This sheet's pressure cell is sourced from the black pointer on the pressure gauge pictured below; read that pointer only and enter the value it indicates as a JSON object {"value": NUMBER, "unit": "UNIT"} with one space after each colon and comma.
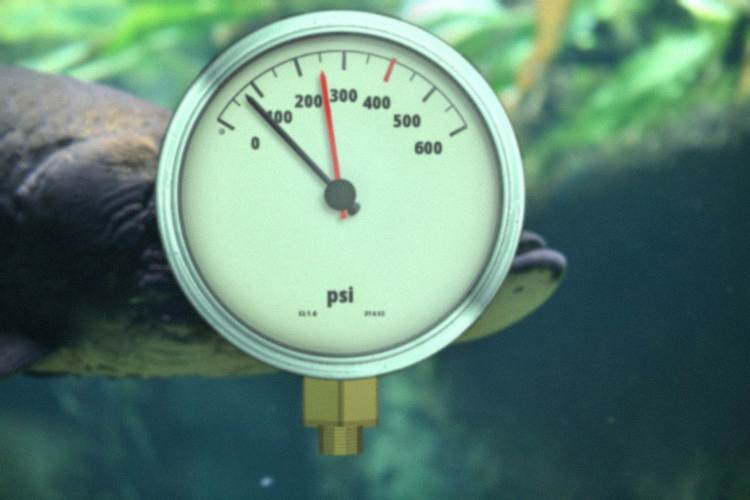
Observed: {"value": 75, "unit": "psi"}
